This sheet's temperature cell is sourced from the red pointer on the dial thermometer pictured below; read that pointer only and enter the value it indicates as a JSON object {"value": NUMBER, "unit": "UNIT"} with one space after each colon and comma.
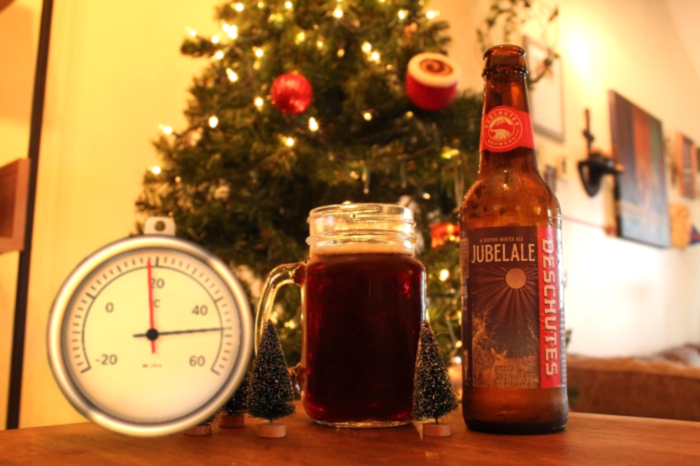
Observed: {"value": 18, "unit": "°C"}
